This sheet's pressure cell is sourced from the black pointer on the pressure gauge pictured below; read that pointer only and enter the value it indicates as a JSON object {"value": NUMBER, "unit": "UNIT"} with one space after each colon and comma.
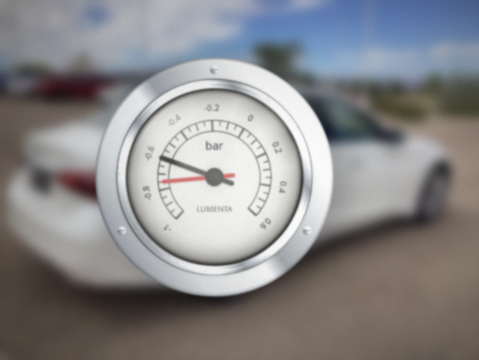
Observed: {"value": -0.6, "unit": "bar"}
